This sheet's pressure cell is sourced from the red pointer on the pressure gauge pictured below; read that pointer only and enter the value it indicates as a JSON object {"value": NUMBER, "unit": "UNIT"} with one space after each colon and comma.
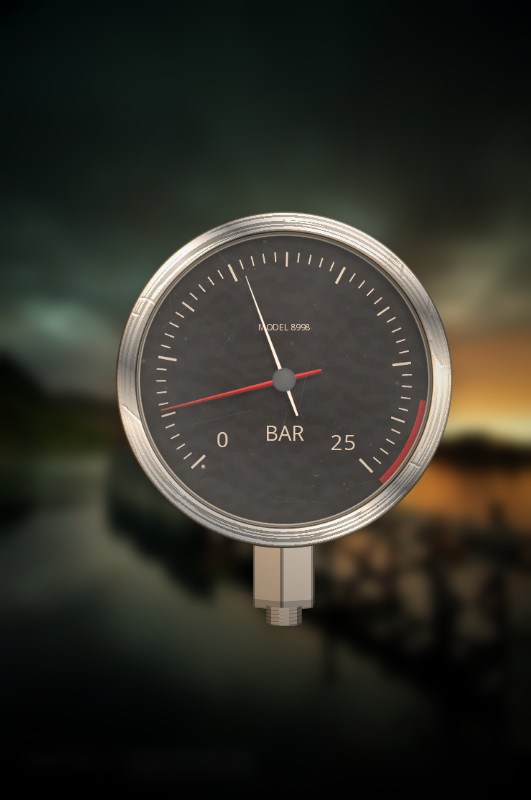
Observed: {"value": 2.75, "unit": "bar"}
